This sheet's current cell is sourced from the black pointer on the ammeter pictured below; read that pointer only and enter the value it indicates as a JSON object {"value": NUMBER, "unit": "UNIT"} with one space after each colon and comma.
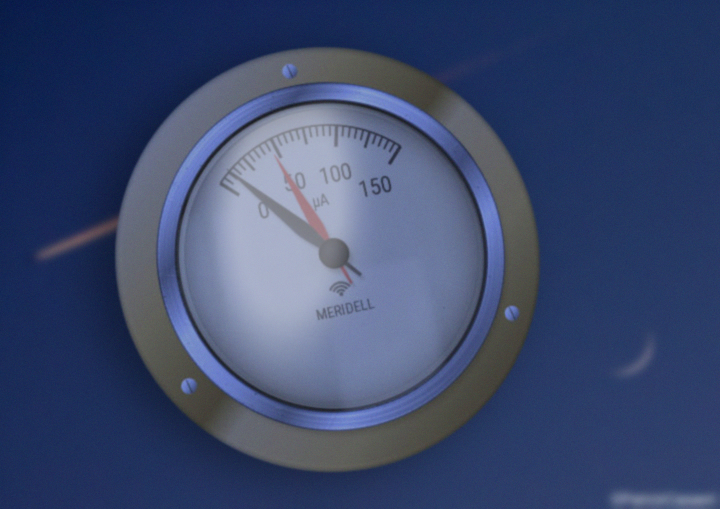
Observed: {"value": 10, "unit": "µA"}
